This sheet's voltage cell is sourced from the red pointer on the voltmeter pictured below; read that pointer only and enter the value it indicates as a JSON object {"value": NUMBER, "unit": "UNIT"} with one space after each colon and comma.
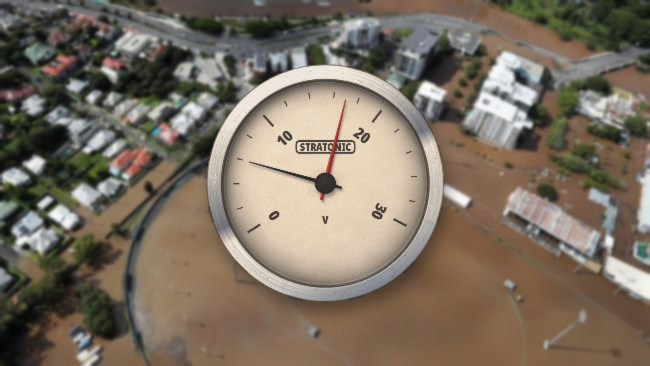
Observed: {"value": 17, "unit": "V"}
